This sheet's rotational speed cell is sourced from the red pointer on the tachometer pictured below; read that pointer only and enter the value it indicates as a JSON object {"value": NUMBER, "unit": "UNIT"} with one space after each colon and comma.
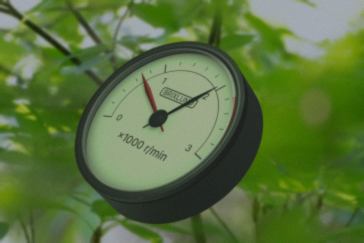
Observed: {"value": 700, "unit": "rpm"}
